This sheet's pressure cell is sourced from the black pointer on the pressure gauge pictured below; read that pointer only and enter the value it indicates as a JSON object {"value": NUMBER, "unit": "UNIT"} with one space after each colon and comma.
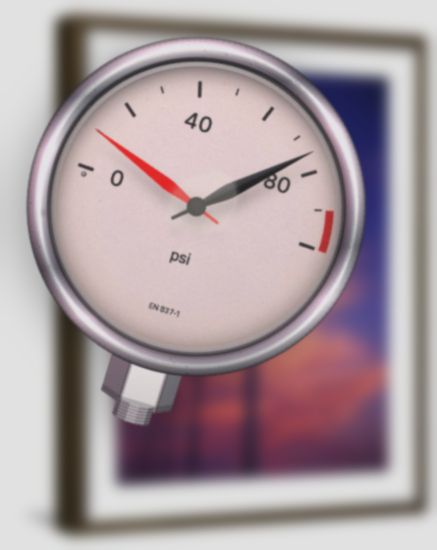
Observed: {"value": 75, "unit": "psi"}
